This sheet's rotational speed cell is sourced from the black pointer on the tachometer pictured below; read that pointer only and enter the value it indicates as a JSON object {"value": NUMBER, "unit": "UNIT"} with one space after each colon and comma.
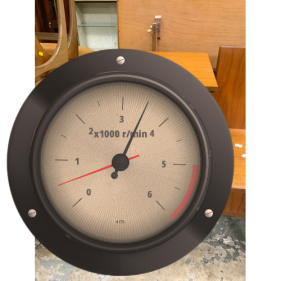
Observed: {"value": 3500, "unit": "rpm"}
